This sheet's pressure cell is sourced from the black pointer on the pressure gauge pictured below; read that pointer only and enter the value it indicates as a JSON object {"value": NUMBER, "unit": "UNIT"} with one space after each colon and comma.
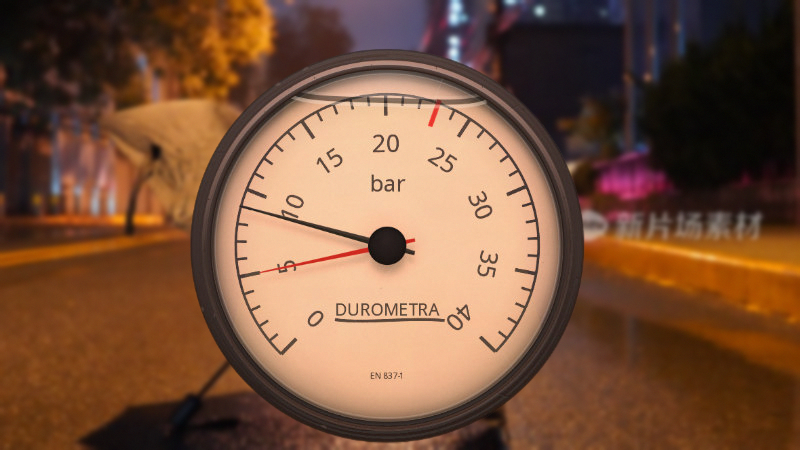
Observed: {"value": 9, "unit": "bar"}
